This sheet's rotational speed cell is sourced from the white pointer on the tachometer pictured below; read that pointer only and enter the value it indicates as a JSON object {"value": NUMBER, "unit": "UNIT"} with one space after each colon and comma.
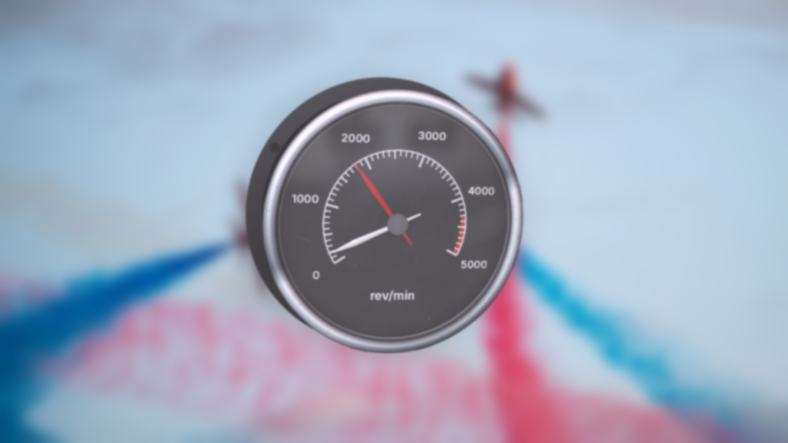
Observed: {"value": 200, "unit": "rpm"}
